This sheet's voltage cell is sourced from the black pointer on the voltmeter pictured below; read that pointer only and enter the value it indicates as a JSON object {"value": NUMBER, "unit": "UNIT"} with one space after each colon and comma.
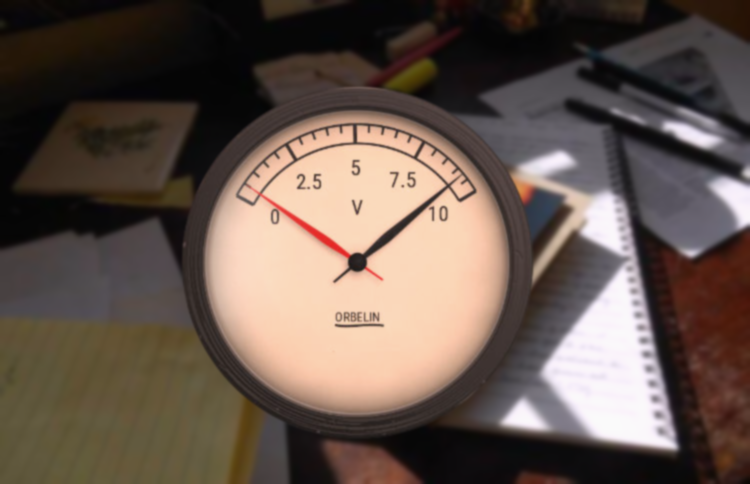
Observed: {"value": 9.25, "unit": "V"}
